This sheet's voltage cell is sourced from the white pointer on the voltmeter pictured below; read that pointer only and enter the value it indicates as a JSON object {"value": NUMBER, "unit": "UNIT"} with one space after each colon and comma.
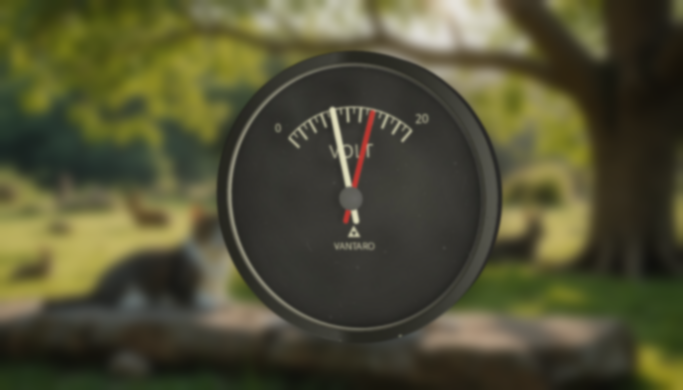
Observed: {"value": 8, "unit": "V"}
